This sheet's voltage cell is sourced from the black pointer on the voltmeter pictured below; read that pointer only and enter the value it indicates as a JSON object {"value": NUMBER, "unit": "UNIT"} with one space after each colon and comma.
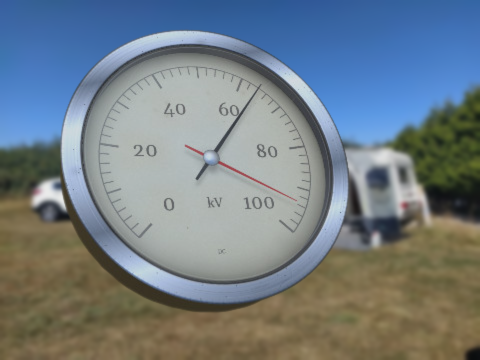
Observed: {"value": 64, "unit": "kV"}
